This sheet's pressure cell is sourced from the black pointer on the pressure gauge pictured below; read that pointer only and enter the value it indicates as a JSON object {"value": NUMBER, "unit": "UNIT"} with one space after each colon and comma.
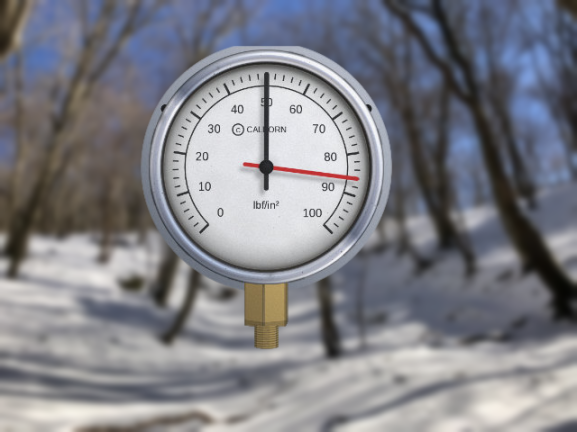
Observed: {"value": 50, "unit": "psi"}
